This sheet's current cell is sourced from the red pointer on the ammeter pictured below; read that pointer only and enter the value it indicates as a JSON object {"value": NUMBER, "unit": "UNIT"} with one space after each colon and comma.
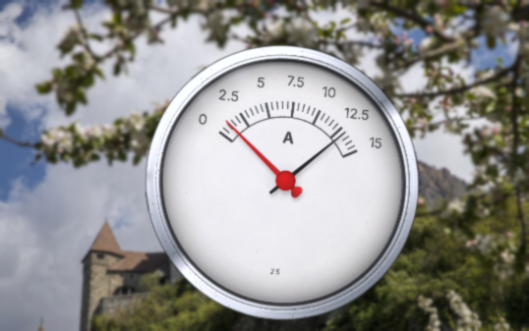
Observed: {"value": 1, "unit": "A"}
